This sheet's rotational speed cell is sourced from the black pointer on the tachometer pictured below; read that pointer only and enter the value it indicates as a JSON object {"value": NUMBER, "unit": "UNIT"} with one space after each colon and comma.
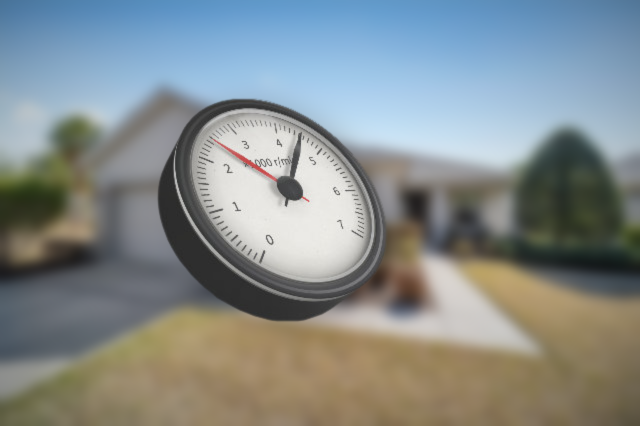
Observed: {"value": 4500, "unit": "rpm"}
